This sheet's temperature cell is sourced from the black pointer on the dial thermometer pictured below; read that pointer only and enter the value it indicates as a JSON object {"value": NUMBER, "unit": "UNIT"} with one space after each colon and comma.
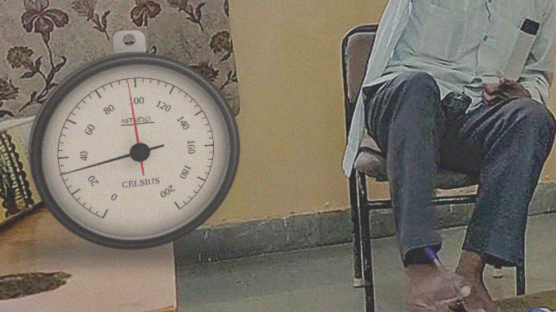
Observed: {"value": 32, "unit": "°C"}
